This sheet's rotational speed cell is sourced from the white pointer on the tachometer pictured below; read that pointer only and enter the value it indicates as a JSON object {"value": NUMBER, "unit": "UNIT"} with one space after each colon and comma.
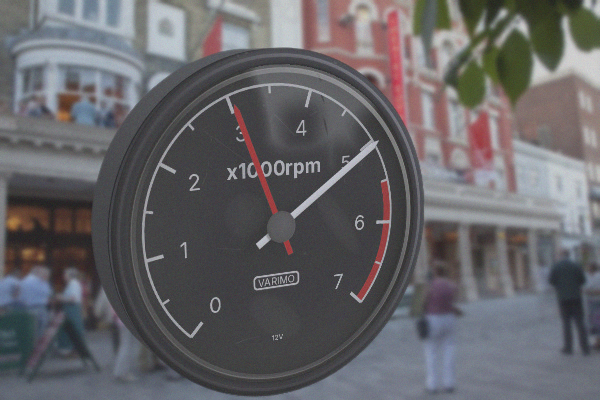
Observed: {"value": 5000, "unit": "rpm"}
